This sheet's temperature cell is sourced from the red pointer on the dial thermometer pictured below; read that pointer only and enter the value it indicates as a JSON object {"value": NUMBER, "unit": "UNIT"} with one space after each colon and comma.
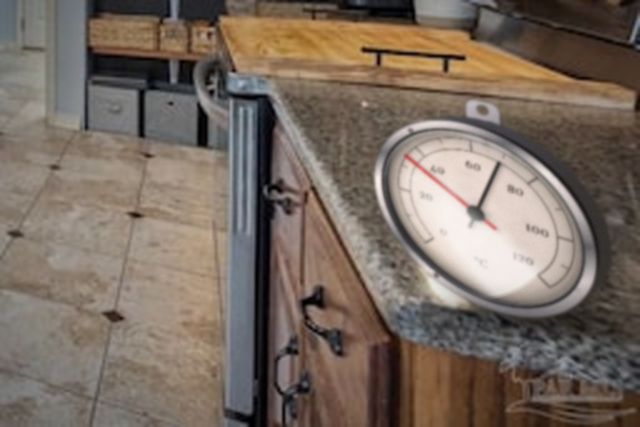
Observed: {"value": 35, "unit": "°C"}
